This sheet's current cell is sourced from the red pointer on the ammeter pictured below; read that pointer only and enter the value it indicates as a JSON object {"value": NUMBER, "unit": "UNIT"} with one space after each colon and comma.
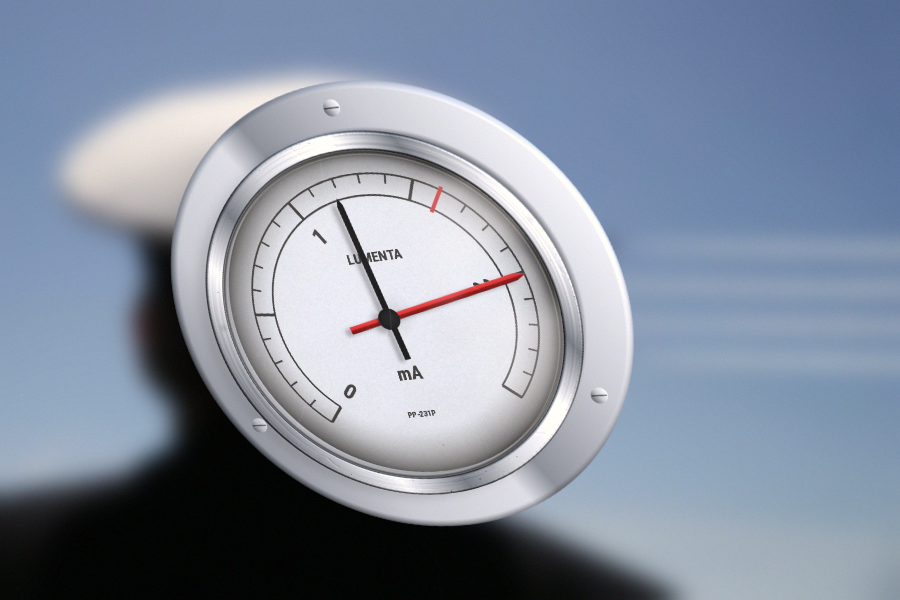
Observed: {"value": 2, "unit": "mA"}
